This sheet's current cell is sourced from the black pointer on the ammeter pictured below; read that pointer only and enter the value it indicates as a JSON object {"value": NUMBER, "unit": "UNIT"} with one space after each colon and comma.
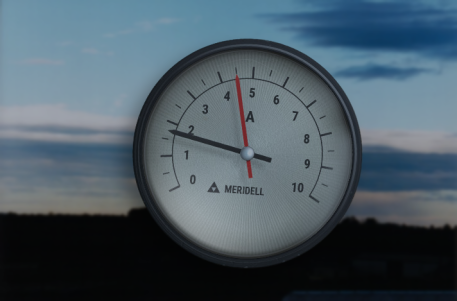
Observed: {"value": 1.75, "unit": "A"}
